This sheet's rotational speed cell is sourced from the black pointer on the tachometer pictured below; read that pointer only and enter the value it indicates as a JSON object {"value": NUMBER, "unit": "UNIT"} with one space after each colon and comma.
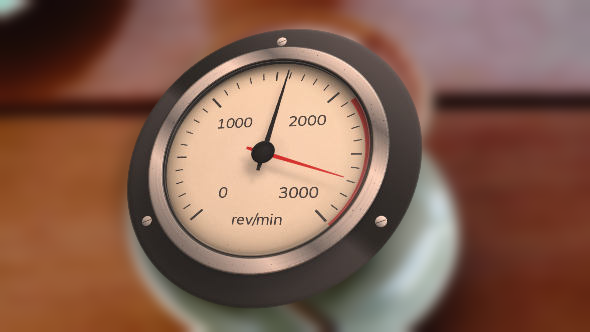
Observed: {"value": 1600, "unit": "rpm"}
